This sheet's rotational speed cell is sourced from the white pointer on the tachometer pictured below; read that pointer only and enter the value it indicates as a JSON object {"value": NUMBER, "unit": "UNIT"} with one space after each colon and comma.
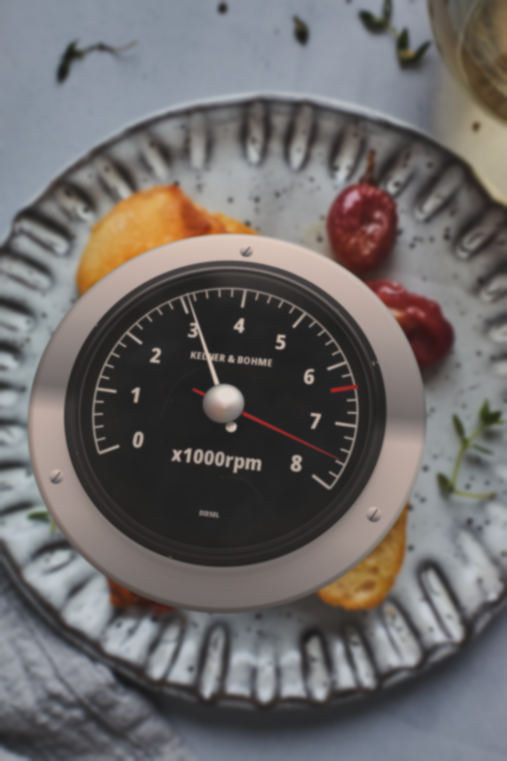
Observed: {"value": 3100, "unit": "rpm"}
